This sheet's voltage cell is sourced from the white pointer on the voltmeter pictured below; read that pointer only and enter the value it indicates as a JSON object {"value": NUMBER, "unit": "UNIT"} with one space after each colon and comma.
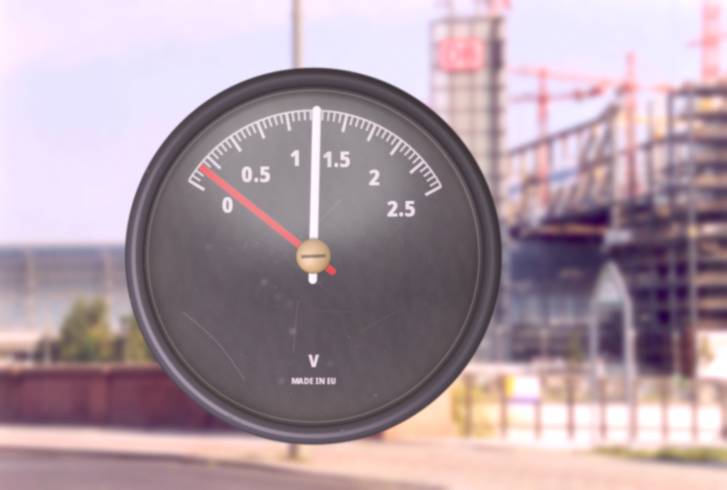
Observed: {"value": 1.25, "unit": "V"}
